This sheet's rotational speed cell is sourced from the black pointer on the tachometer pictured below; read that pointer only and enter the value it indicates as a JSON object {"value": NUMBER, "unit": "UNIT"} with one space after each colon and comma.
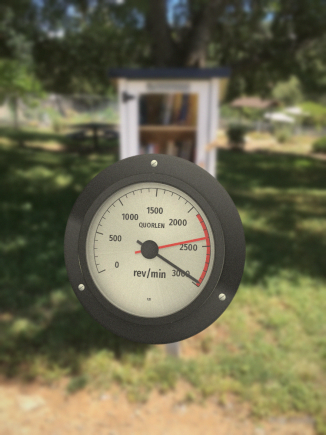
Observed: {"value": 2950, "unit": "rpm"}
